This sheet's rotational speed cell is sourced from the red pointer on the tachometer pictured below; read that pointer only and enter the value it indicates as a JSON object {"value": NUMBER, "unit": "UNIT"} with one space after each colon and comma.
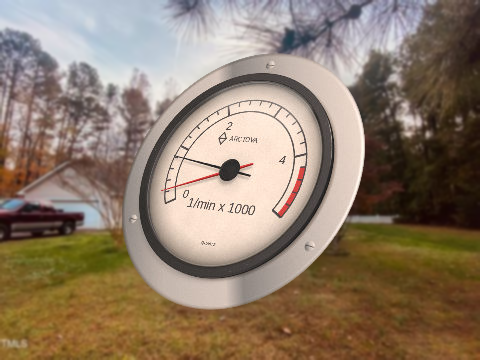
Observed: {"value": 200, "unit": "rpm"}
